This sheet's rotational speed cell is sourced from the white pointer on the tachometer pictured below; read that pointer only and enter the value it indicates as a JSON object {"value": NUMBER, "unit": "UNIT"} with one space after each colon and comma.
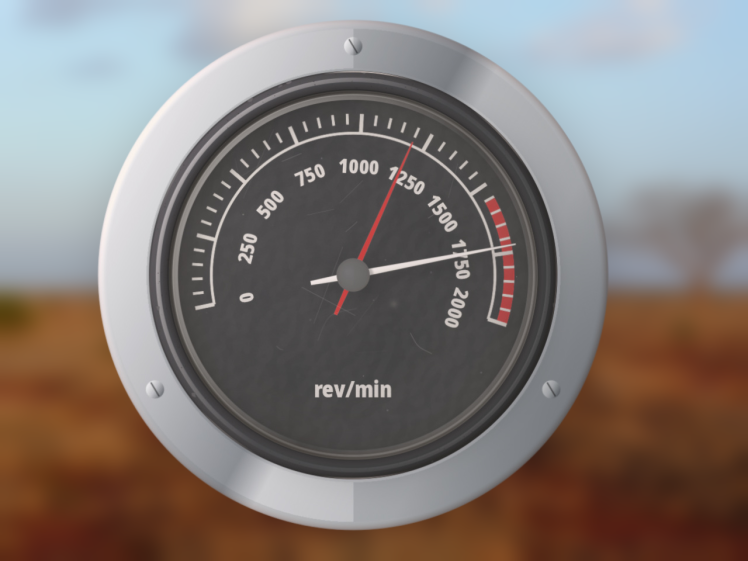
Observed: {"value": 1725, "unit": "rpm"}
